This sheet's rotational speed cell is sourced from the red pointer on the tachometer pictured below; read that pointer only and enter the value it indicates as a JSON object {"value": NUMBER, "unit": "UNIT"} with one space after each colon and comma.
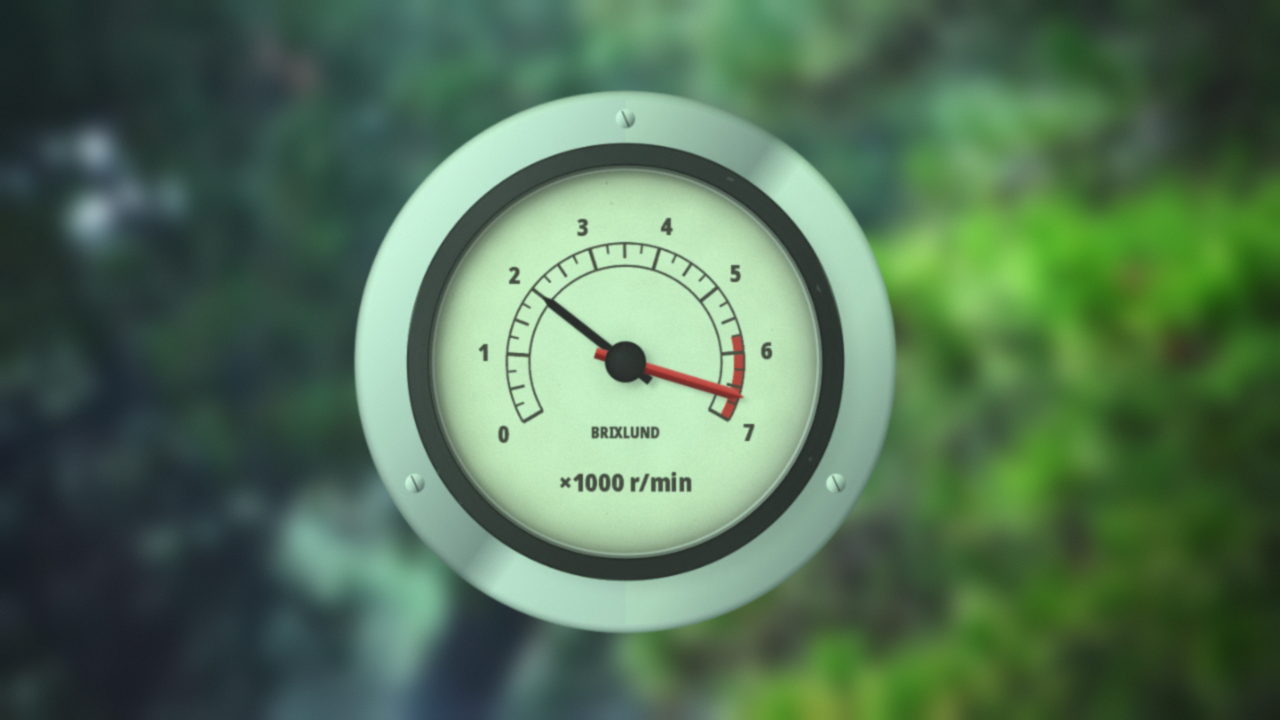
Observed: {"value": 6625, "unit": "rpm"}
